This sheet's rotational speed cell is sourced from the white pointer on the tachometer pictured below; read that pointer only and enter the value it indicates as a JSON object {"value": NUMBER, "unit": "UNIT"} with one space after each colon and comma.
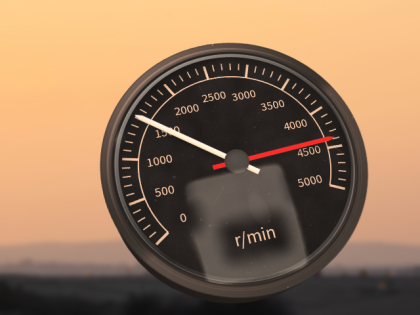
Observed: {"value": 1500, "unit": "rpm"}
